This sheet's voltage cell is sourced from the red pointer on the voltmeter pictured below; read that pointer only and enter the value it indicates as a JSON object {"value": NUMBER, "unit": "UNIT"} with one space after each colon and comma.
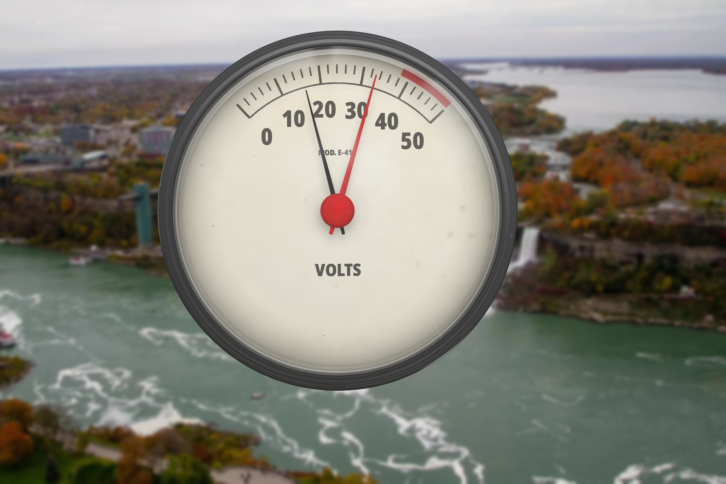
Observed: {"value": 33, "unit": "V"}
